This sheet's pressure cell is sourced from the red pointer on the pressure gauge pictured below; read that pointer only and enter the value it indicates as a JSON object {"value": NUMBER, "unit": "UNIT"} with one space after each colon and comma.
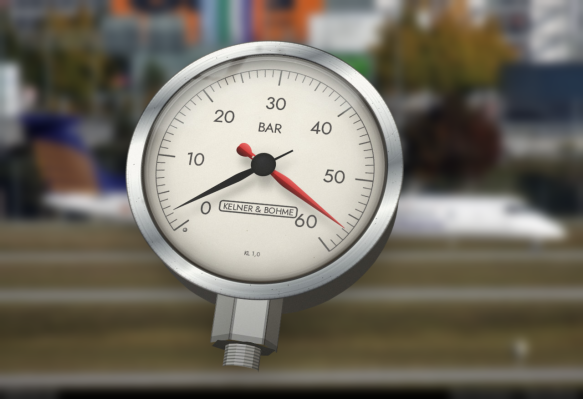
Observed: {"value": 57, "unit": "bar"}
